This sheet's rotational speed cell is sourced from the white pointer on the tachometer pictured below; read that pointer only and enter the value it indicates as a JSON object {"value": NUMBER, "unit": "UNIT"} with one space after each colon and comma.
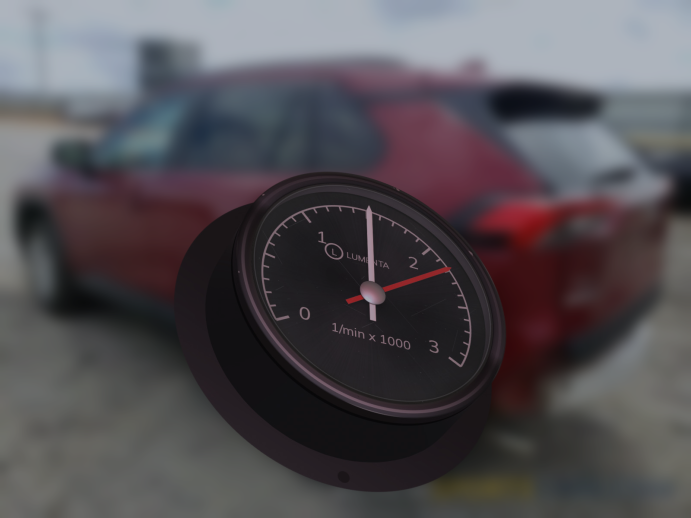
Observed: {"value": 1500, "unit": "rpm"}
